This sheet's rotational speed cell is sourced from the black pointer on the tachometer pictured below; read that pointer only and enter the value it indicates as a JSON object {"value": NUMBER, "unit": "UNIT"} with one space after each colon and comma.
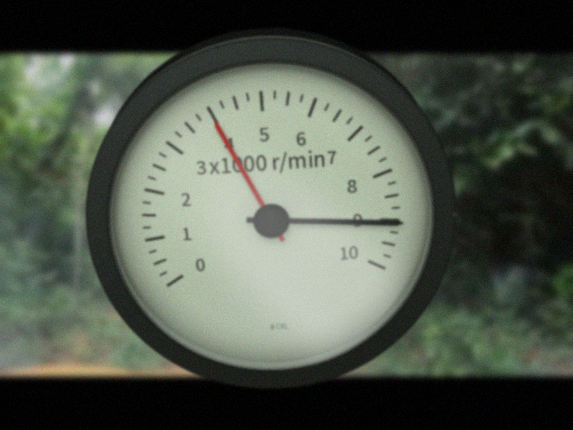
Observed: {"value": 9000, "unit": "rpm"}
